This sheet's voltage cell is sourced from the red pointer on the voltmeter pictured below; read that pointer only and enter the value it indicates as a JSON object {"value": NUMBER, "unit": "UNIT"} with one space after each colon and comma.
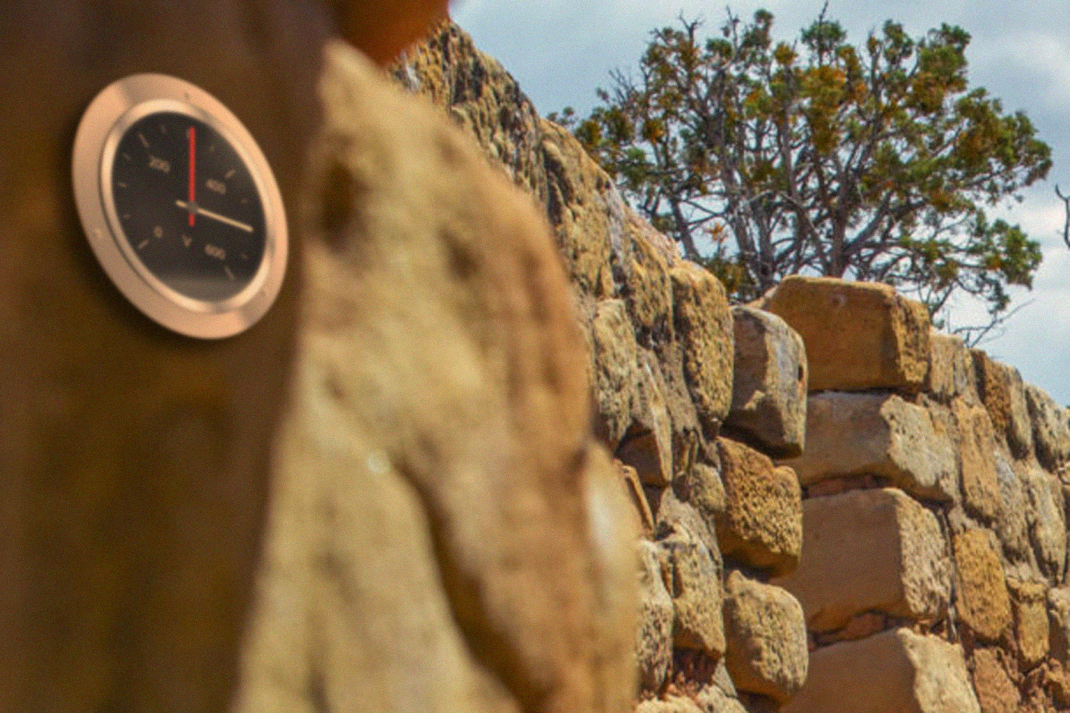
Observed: {"value": 300, "unit": "V"}
